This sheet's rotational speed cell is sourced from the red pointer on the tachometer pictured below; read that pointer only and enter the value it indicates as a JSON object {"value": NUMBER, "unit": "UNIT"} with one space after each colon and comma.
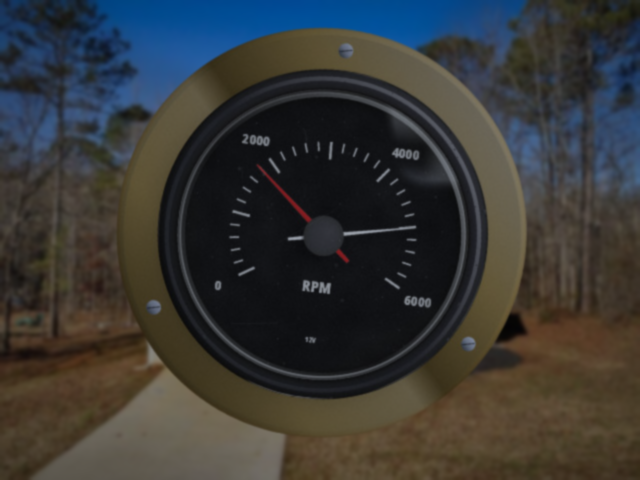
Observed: {"value": 1800, "unit": "rpm"}
